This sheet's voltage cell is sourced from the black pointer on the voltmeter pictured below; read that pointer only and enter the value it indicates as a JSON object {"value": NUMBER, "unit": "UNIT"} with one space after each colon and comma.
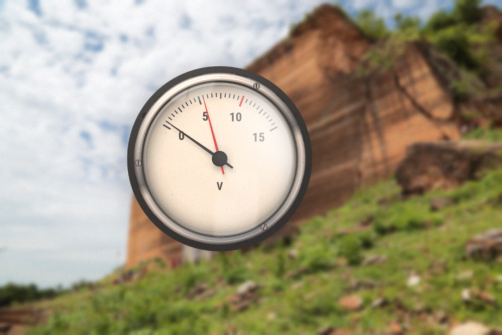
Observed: {"value": 0.5, "unit": "V"}
